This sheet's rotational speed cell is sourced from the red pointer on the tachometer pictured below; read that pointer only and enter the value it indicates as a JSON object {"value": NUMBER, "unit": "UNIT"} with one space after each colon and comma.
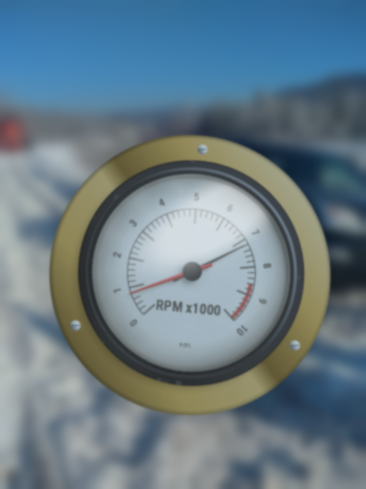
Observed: {"value": 800, "unit": "rpm"}
